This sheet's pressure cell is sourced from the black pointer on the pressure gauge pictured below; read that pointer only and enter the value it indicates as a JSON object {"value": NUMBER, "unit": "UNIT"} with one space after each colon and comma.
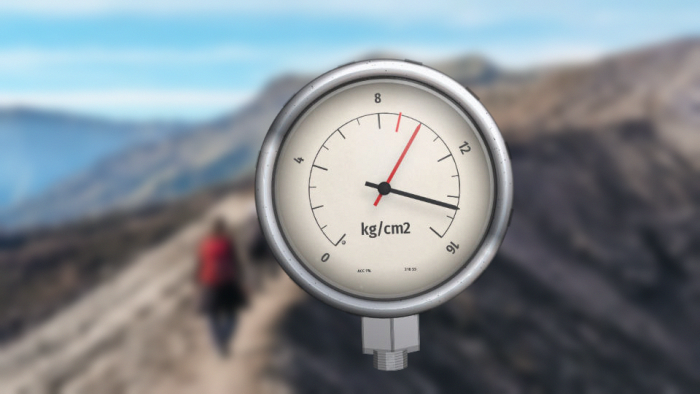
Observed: {"value": 14.5, "unit": "kg/cm²"}
